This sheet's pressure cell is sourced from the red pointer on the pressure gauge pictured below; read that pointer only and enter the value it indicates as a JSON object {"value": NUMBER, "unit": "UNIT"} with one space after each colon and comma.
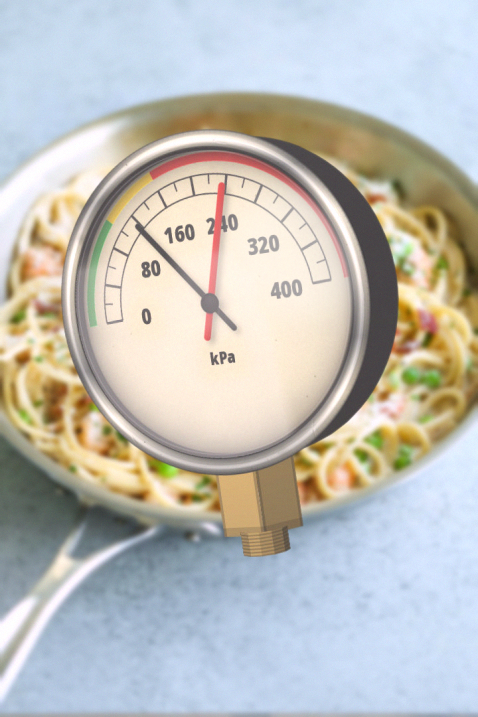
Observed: {"value": 240, "unit": "kPa"}
